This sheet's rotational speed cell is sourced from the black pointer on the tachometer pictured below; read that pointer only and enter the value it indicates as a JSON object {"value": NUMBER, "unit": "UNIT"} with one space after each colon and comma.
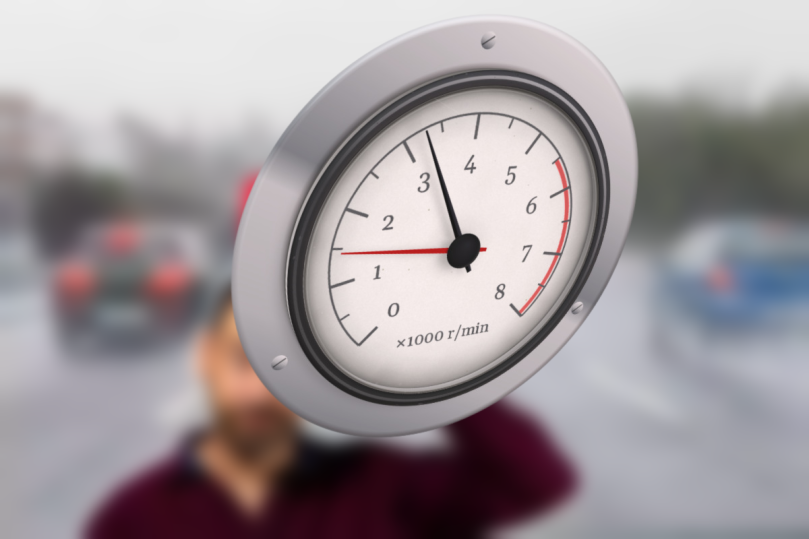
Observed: {"value": 3250, "unit": "rpm"}
